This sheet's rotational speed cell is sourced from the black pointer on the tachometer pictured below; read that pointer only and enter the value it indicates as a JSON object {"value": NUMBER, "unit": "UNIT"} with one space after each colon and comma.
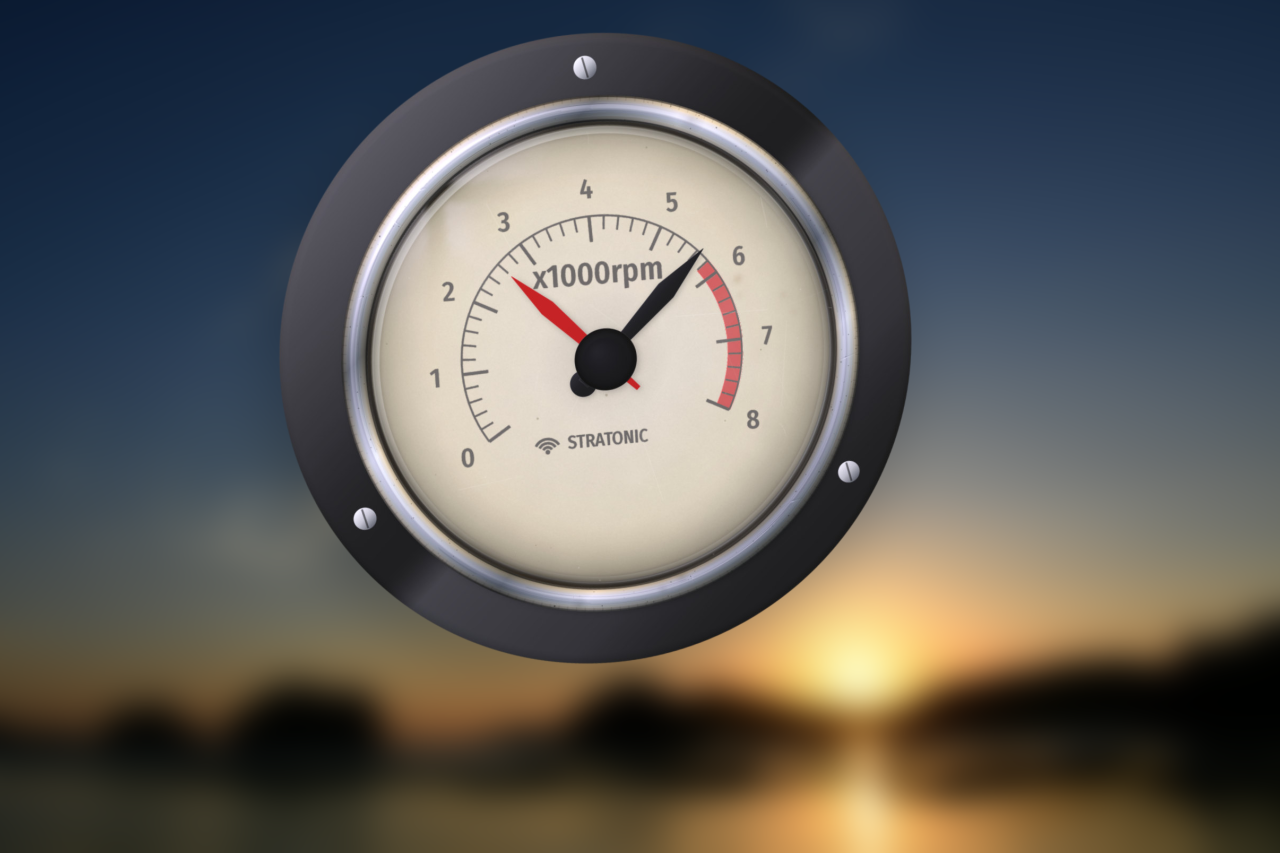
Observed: {"value": 5600, "unit": "rpm"}
